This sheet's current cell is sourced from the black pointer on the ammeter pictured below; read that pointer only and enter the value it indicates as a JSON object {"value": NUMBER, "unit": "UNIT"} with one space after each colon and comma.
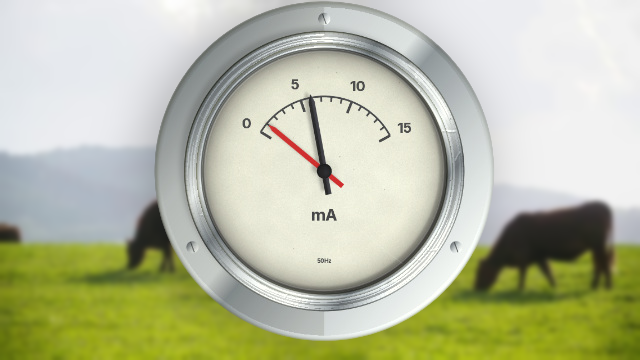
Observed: {"value": 6, "unit": "mA"}
